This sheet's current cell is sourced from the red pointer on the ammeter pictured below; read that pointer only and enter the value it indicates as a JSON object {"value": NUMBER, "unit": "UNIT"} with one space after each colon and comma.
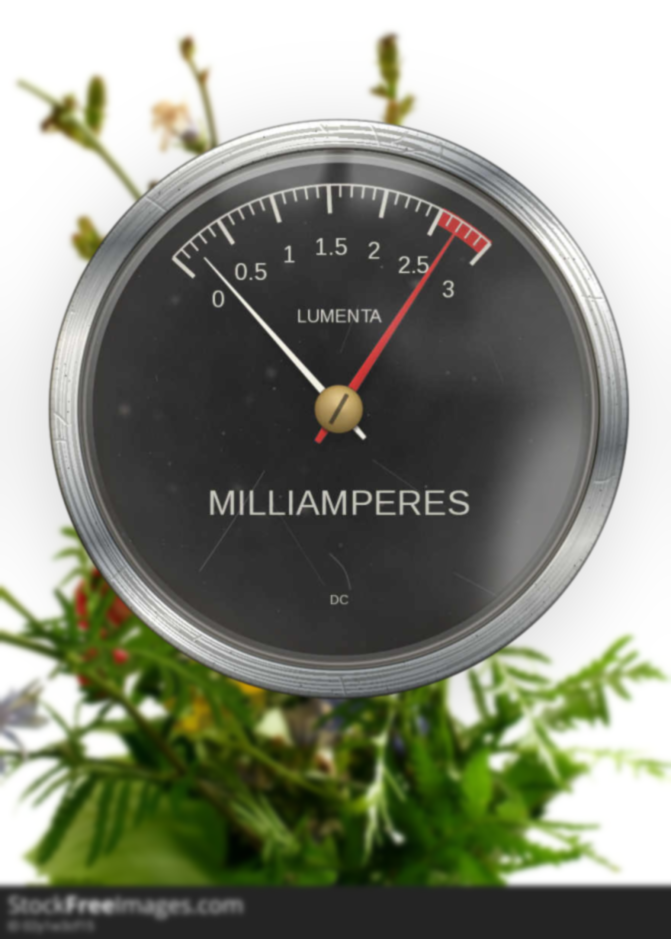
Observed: {"value": 2.7, "unit": "mA"}
